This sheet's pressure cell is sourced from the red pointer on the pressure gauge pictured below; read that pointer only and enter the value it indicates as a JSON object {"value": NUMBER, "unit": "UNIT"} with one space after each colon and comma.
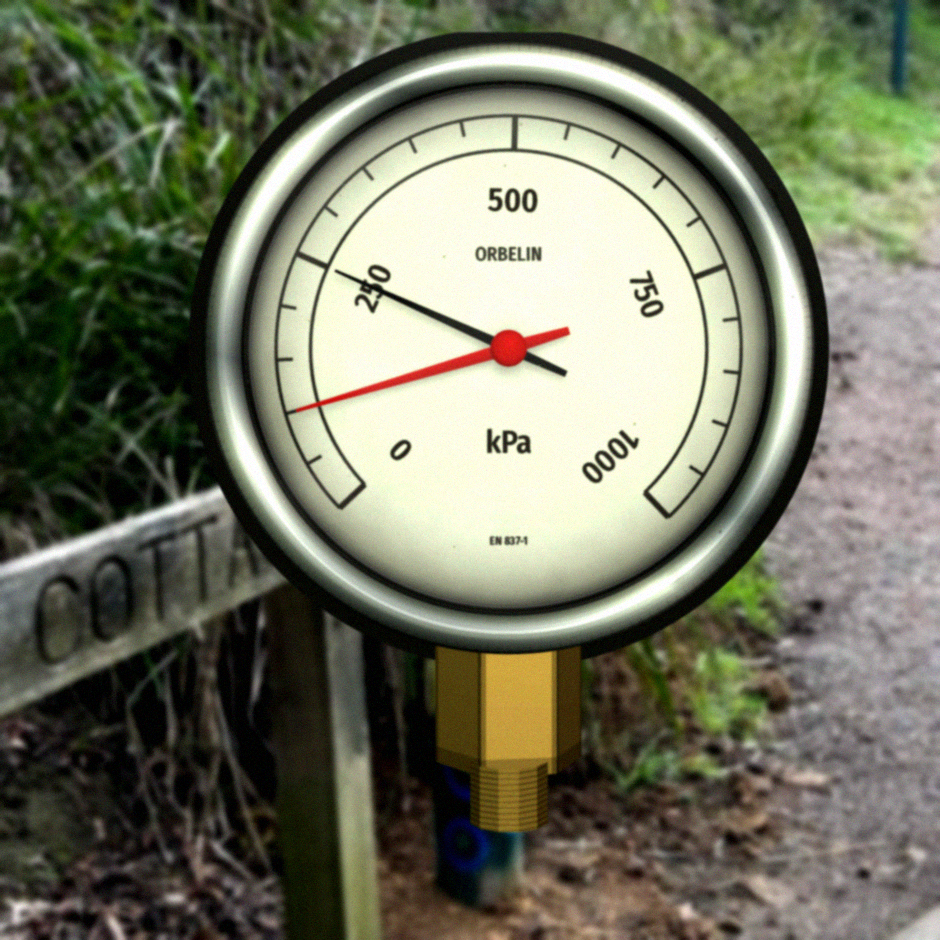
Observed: {"value": 100, "unit": "kPa"}
